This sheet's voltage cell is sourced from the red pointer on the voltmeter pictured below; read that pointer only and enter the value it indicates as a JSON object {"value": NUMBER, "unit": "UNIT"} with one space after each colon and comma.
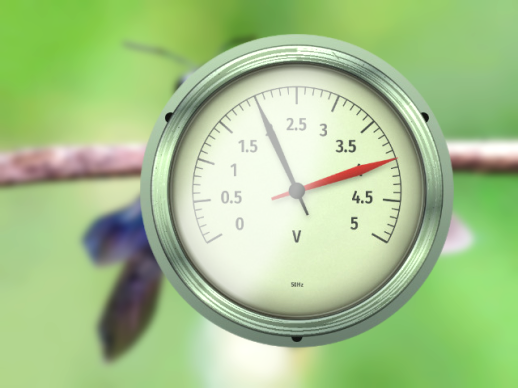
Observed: {"value": 4, "unit": "V"}
